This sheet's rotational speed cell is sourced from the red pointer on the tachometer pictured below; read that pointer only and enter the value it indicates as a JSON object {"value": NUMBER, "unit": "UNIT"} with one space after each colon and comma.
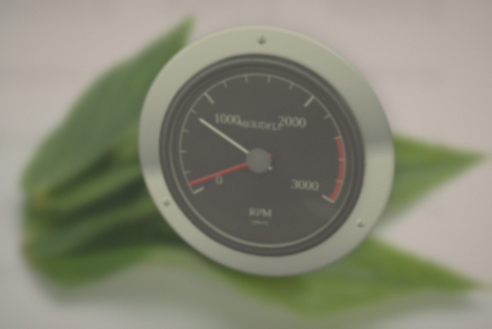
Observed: {"value": 100, "unit": "rpm"}
